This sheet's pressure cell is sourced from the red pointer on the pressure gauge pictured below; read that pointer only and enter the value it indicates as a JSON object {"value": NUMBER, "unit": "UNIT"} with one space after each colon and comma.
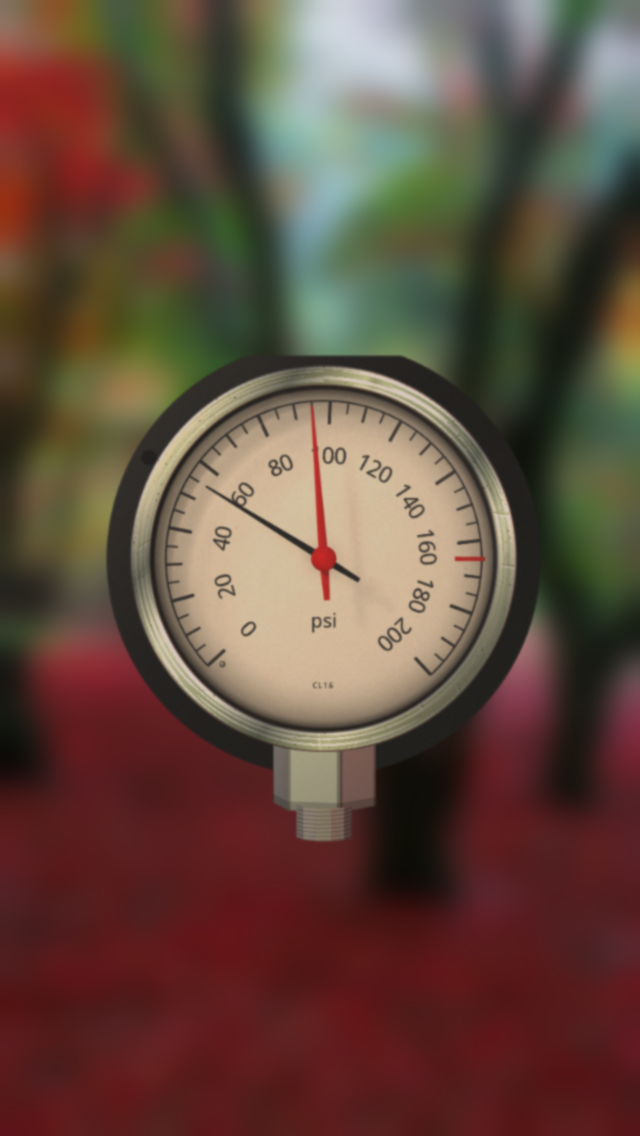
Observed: {"value": 95, "unit": "psi"}
